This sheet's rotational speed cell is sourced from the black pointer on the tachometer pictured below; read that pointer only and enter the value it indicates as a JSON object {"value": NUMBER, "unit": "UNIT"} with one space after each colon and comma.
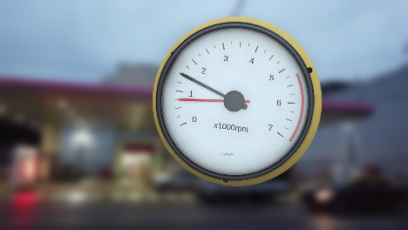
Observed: {"value": 1500, "unit": "rpm"}
